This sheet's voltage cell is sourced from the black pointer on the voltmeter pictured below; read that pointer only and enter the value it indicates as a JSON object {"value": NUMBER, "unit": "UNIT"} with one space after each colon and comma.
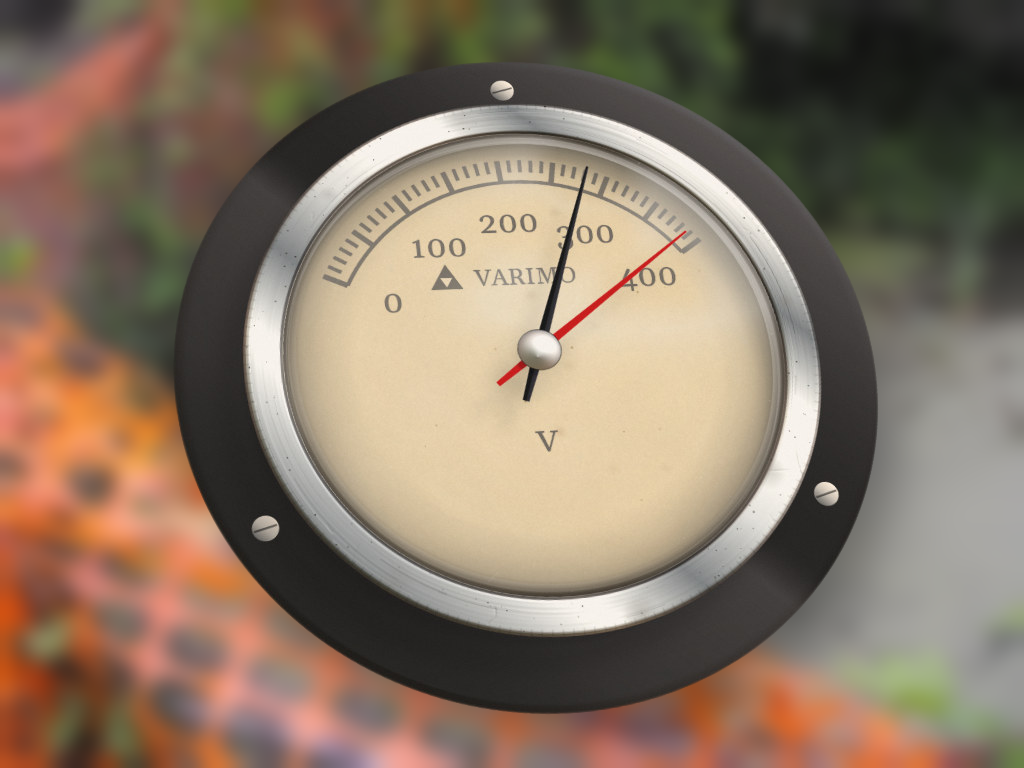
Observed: {"value": 280, "unit": "V"}
